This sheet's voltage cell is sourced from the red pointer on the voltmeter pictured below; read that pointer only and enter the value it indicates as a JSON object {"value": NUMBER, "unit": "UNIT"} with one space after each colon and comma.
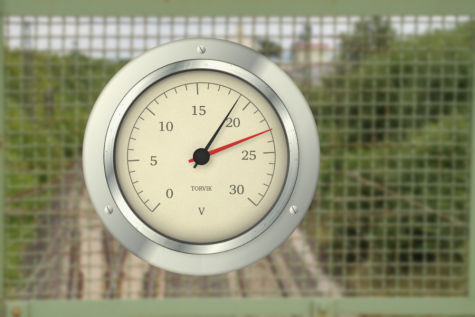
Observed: {"value": 23, "unit": "V"}
